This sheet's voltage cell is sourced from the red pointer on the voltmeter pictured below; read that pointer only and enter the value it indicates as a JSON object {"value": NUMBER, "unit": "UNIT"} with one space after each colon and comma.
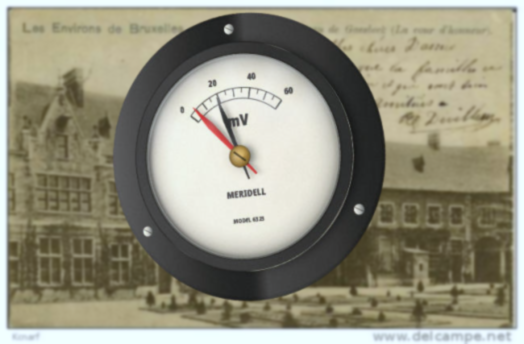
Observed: {"value": 5, "unit": "mV"}
